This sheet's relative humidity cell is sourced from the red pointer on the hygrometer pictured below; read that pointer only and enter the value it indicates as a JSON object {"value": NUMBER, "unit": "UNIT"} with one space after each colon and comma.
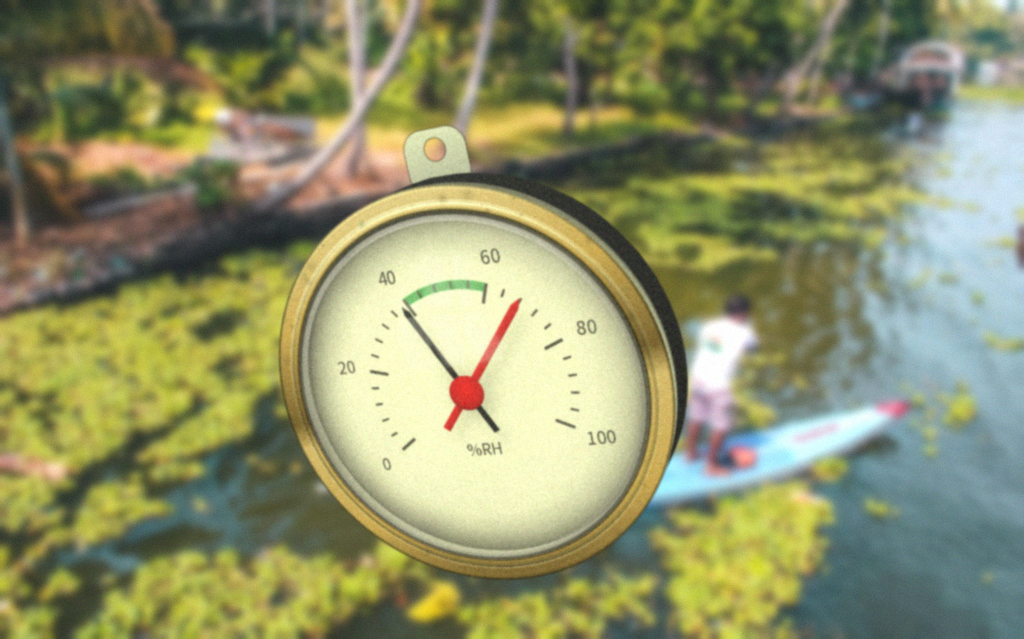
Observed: {"value": 68, "unit": "%"}
